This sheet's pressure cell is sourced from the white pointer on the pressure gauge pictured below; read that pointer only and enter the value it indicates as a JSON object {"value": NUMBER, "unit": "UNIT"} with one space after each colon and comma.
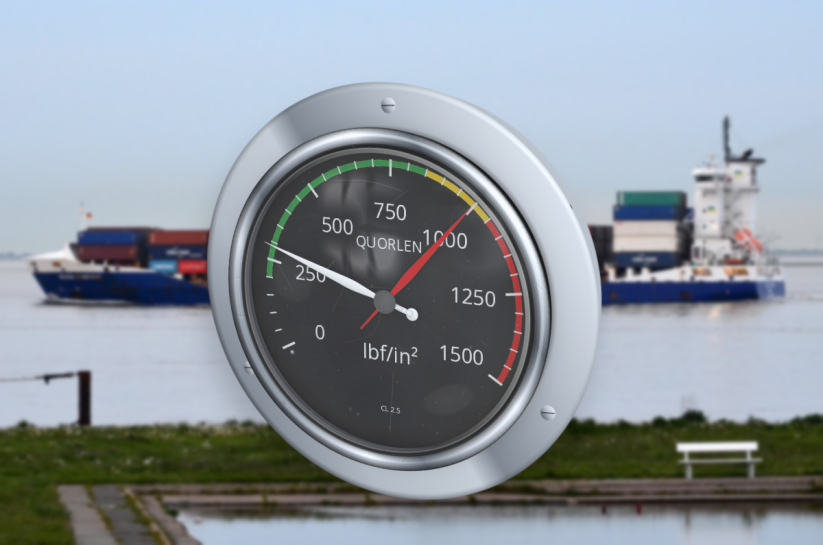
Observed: {"value": 300, "unit": "psi"}
